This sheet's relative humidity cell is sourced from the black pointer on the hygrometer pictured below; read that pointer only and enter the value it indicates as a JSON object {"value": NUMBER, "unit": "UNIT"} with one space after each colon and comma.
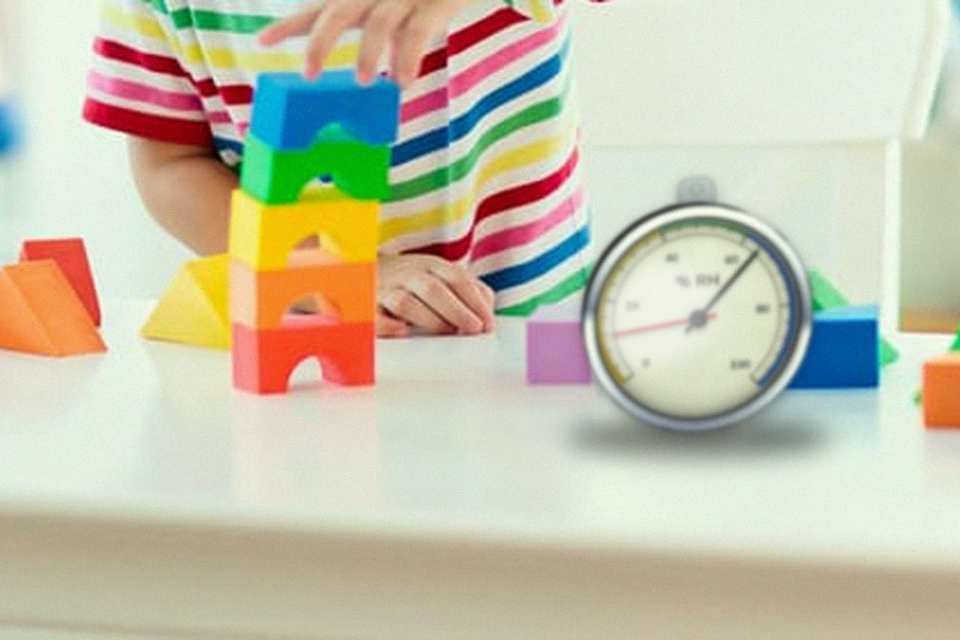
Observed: {"value": 64, "unit": "%"}
